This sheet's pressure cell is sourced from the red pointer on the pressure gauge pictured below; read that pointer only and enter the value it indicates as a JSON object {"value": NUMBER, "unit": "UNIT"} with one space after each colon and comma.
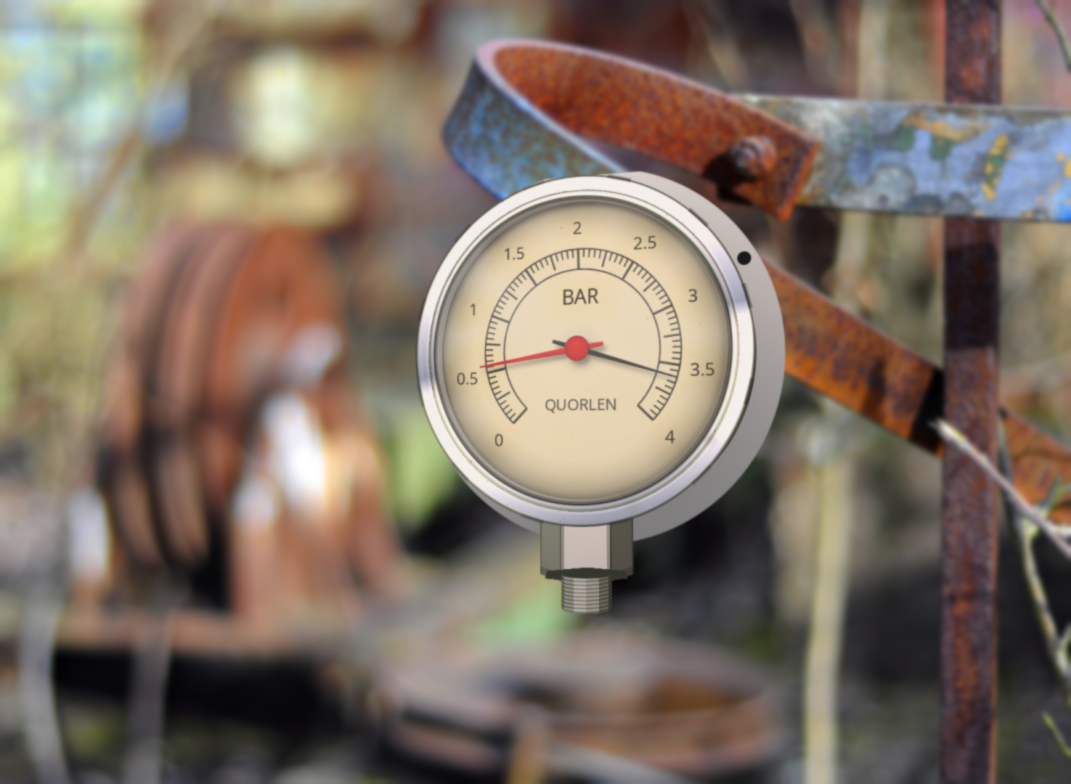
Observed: {"value": 0.55, "unit": "bar"}
